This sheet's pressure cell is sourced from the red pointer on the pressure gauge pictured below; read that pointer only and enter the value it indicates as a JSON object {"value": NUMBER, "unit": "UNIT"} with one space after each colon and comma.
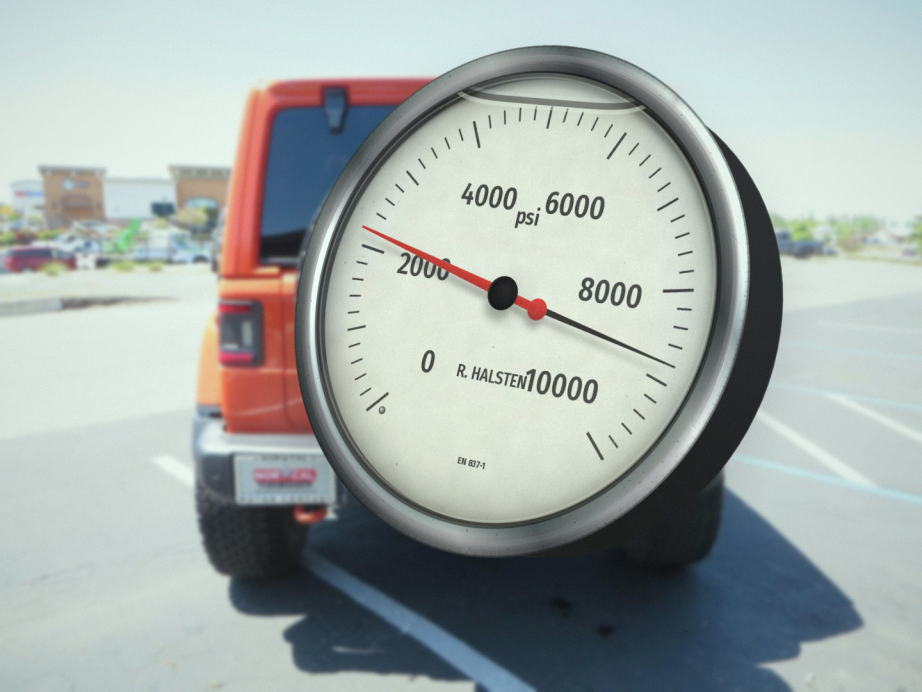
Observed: {"value": 2200, "unit": "psi"}
